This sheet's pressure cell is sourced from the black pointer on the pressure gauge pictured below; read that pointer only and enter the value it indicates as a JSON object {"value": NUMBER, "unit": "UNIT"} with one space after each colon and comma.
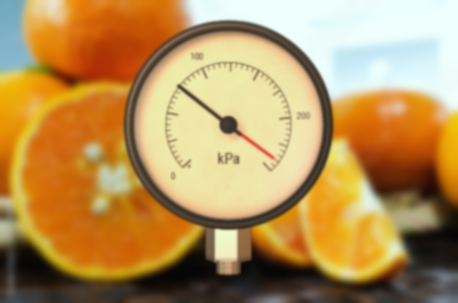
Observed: {"value": 75, "unit": "kPa"}
